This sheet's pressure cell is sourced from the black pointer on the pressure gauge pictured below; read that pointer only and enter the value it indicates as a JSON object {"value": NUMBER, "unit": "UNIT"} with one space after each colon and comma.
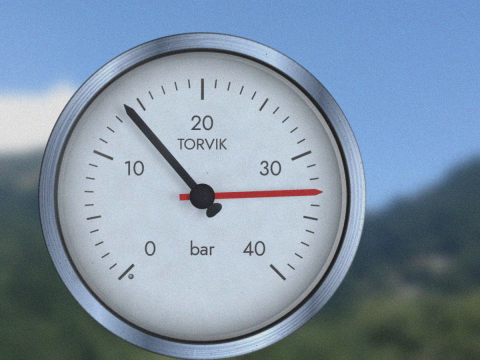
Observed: {"value": 14, "unit": "bar"}
